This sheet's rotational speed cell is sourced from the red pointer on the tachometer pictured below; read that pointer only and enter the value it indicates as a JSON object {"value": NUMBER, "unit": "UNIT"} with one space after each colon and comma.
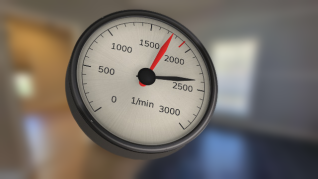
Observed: {"value": 1750, "unit": "rpm"}
